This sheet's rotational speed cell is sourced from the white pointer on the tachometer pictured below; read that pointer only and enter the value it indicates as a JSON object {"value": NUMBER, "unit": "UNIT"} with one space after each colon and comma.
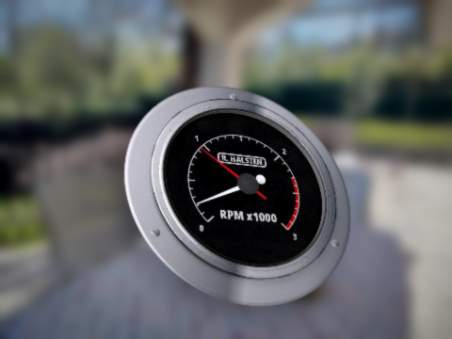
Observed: {"value": 200, "unit": "rpm"}
